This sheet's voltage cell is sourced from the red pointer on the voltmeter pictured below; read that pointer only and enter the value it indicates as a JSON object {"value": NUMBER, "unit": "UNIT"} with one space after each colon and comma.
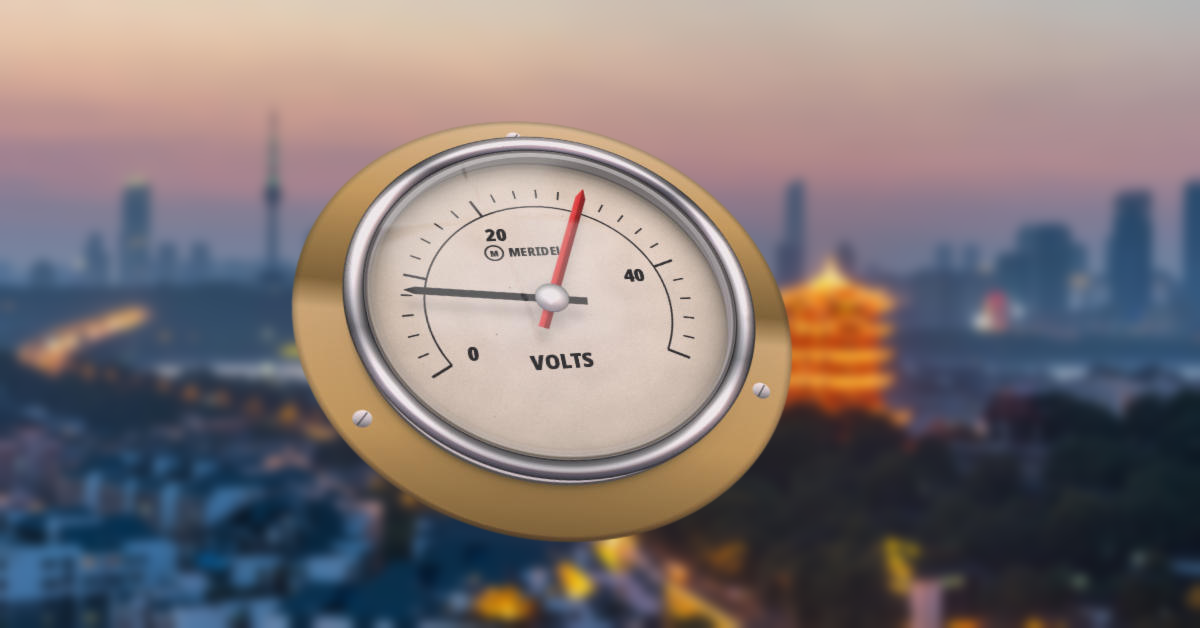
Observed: {"value": 30, "unit": "V"}
